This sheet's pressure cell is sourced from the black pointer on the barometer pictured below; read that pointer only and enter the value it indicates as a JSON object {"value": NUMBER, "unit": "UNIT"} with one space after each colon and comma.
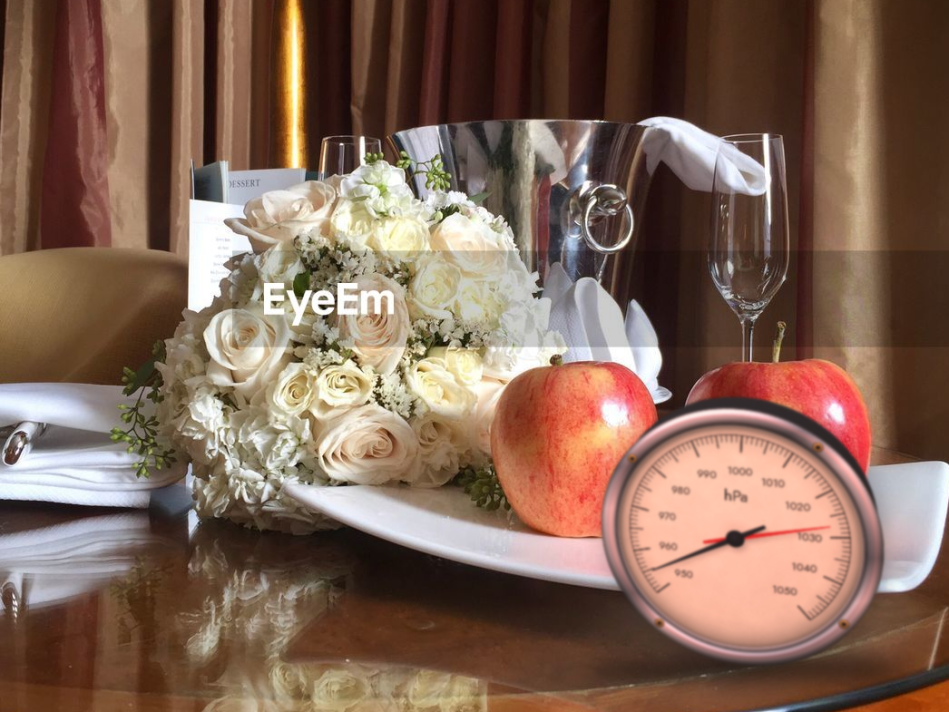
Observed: {"value": 955, "unit": "hPa"}
